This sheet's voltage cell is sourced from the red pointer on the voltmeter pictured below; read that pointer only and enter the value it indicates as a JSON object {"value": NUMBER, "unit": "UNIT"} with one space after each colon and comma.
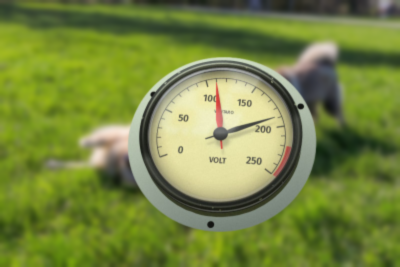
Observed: {"value": 110, "unit": "V"}
